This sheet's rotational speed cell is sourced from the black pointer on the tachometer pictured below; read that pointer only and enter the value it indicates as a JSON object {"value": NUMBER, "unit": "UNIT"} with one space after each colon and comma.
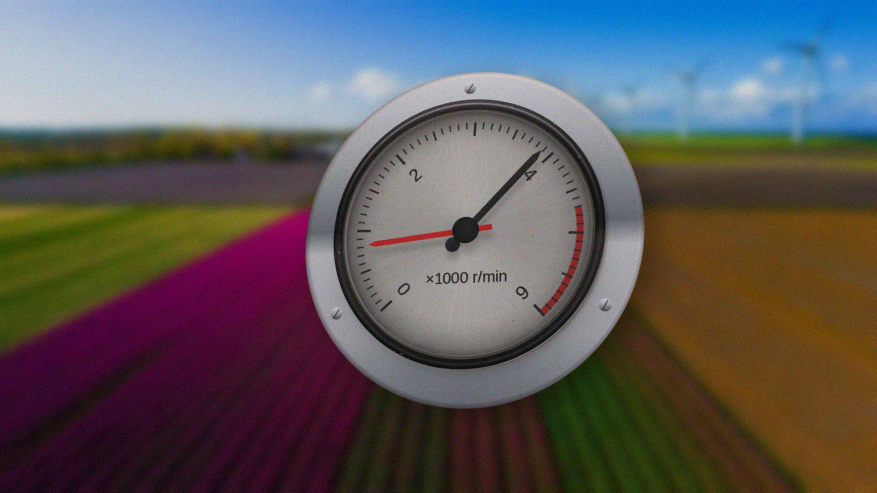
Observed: {"value": 3900, "unit": "rpm"}
